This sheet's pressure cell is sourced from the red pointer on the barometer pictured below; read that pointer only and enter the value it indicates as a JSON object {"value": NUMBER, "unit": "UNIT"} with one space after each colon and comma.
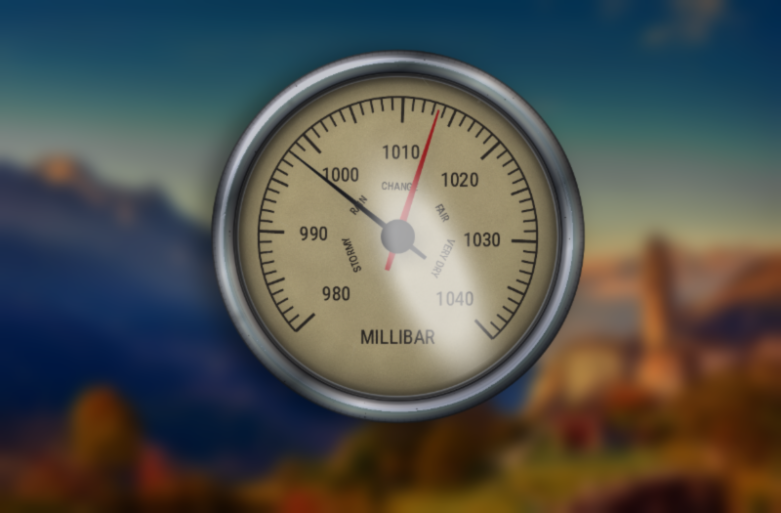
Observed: {"value": 1013.5, "unit": "mbar"}
